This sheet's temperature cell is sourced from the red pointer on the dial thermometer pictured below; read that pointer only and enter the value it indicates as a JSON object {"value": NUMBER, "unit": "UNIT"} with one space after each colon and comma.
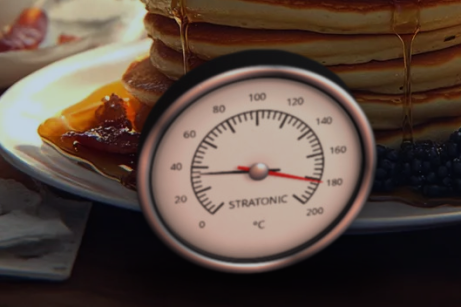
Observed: {"value": 180, "unit": "°C"}
